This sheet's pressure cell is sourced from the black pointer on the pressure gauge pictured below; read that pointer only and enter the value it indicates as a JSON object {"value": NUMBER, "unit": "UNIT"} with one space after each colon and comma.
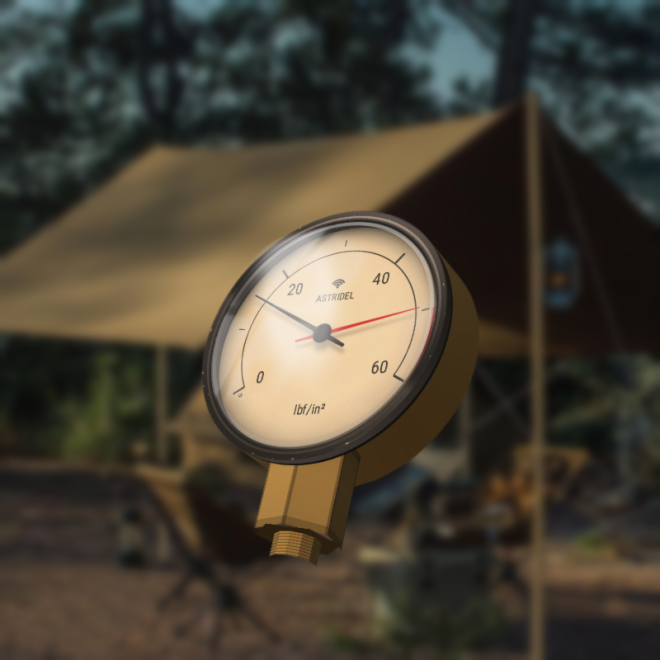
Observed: {"value": 15, "unit": "psi"}
